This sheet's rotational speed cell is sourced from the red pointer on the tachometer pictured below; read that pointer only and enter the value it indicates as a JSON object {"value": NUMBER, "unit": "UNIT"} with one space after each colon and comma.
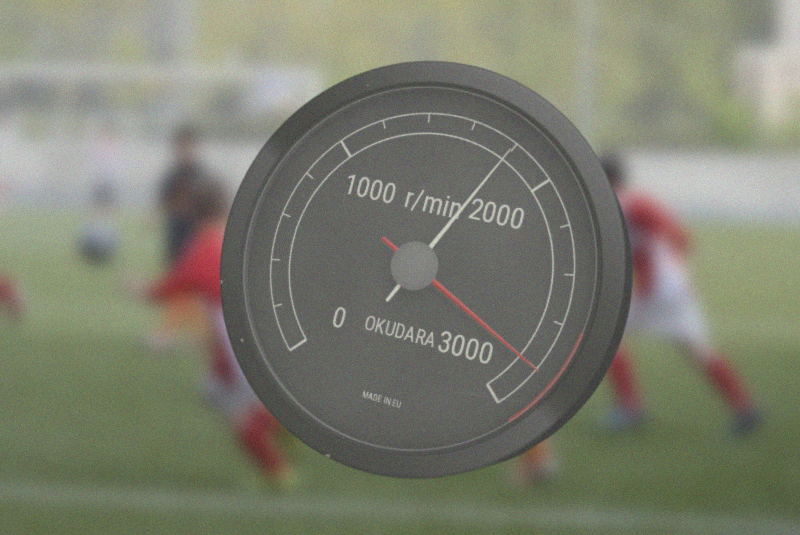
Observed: {"value": 2800, "unit": "rpm"}
